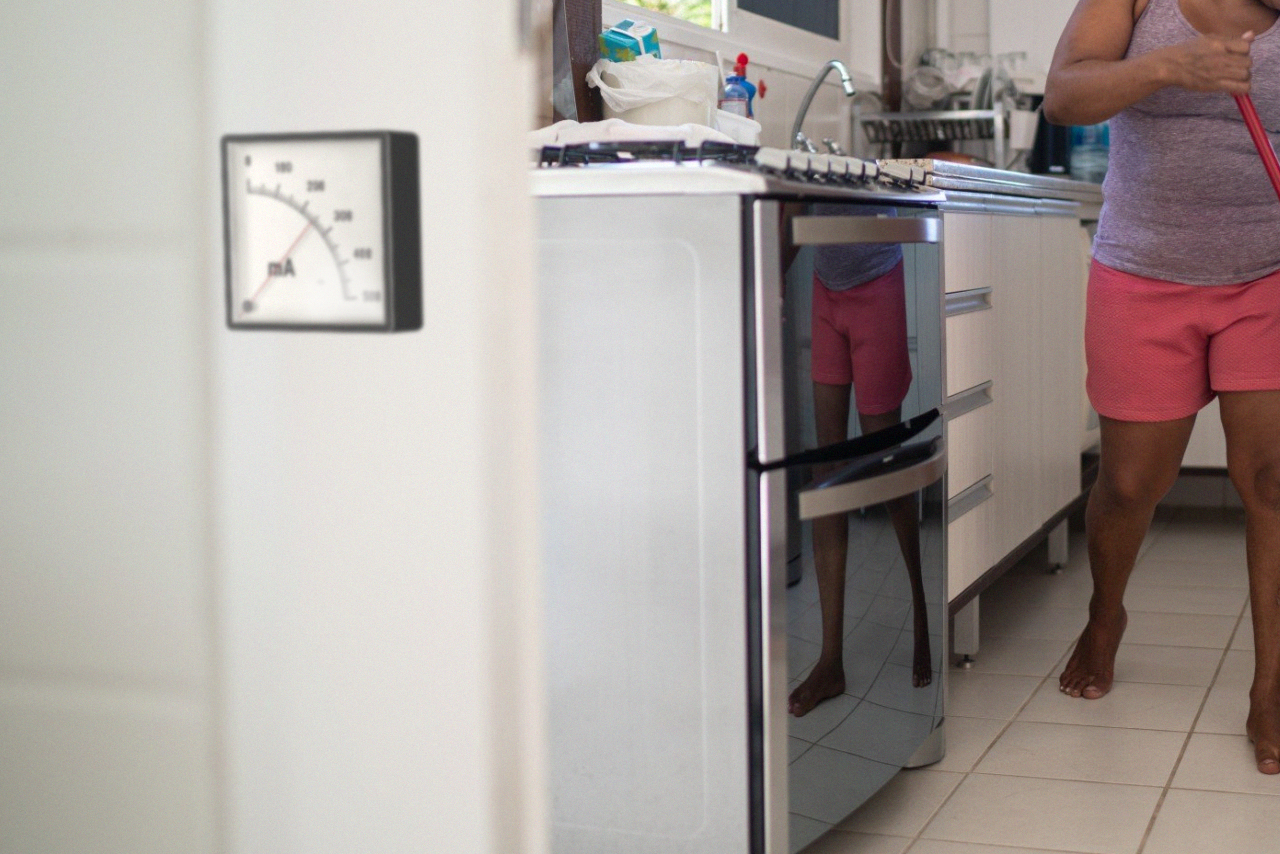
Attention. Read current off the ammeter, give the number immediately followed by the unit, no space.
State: 250mA
